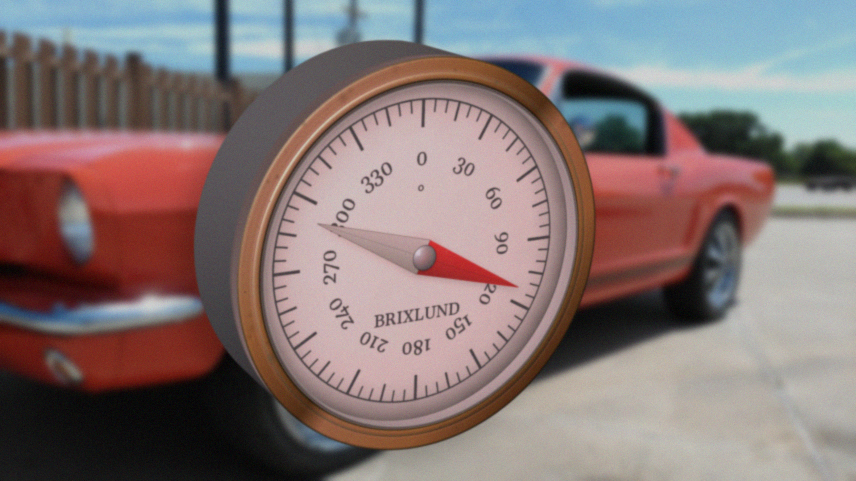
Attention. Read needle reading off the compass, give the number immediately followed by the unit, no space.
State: 112.5°
